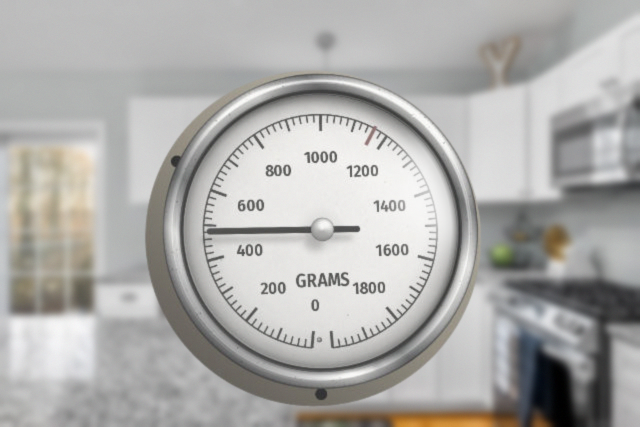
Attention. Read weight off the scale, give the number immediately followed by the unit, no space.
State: 480g
